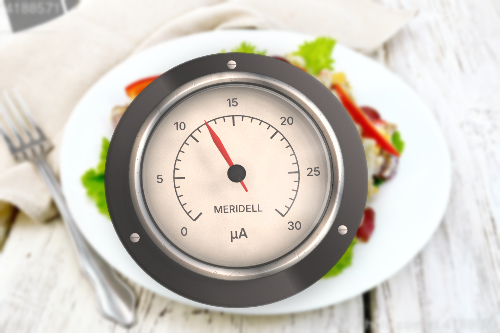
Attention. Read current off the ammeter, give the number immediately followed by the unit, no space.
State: 12µA
